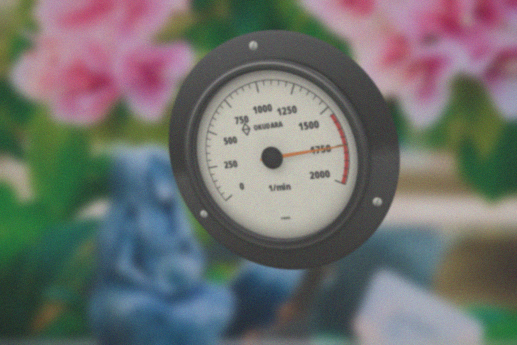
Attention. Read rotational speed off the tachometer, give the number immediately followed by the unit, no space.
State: 1750rpm
